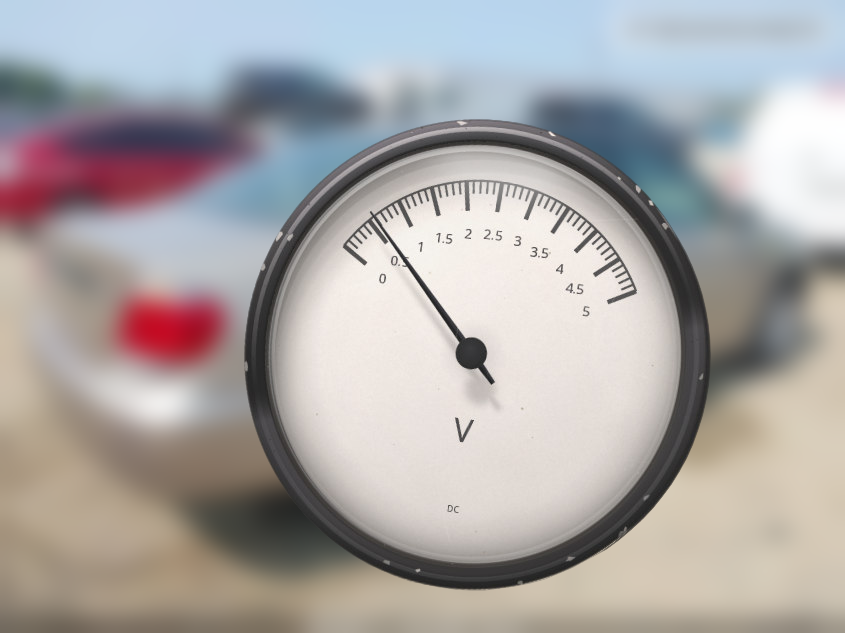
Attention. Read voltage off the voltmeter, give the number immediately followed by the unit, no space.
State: 0.6V
